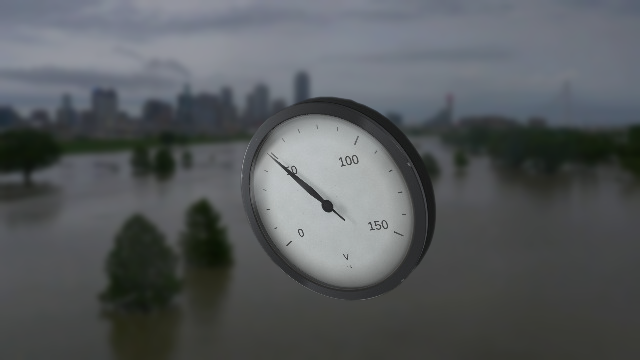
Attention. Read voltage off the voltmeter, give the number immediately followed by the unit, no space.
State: 50V
